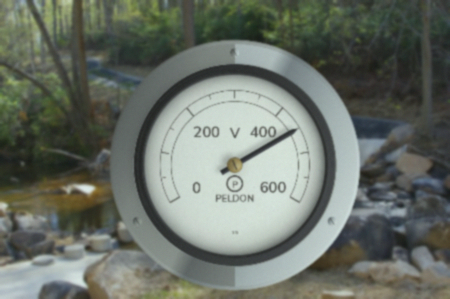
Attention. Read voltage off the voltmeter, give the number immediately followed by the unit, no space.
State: 450V
